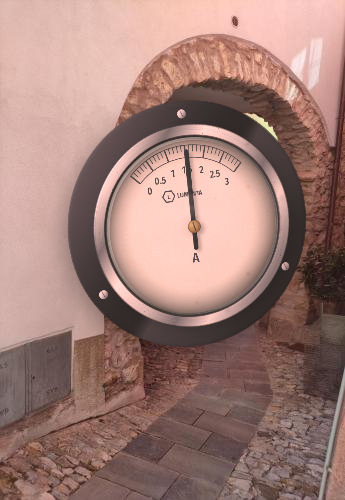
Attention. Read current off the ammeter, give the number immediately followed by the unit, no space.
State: 1.5A
